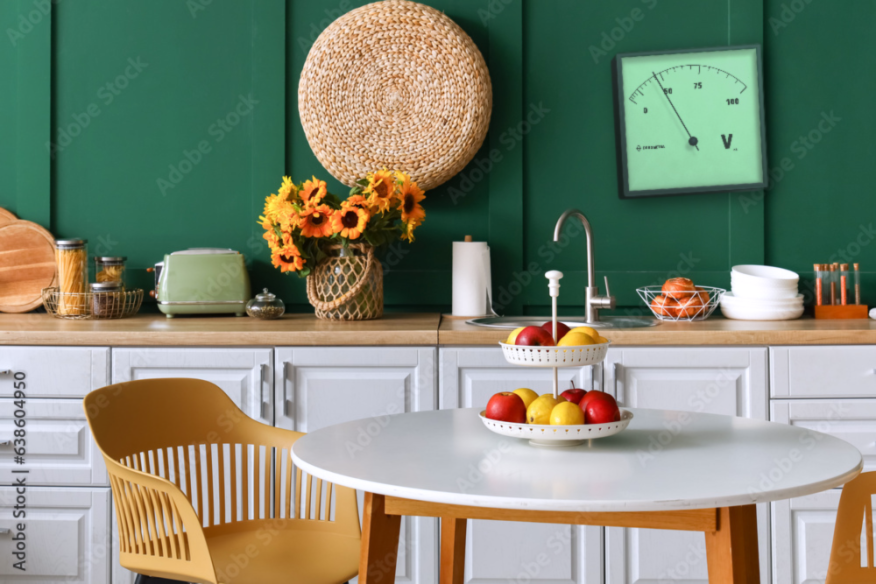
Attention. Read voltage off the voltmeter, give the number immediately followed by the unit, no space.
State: 45V
